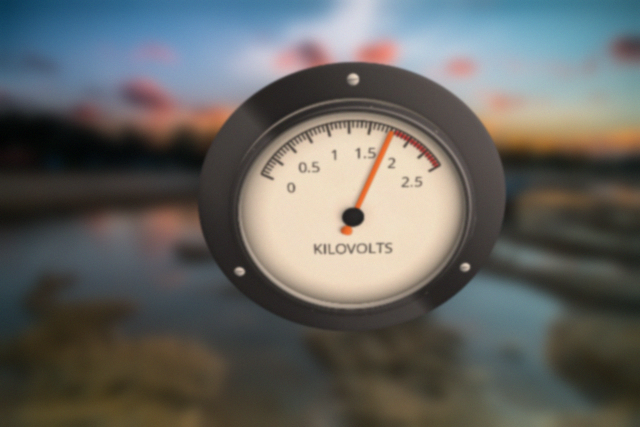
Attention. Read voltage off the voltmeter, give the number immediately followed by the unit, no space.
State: 1.75kV
